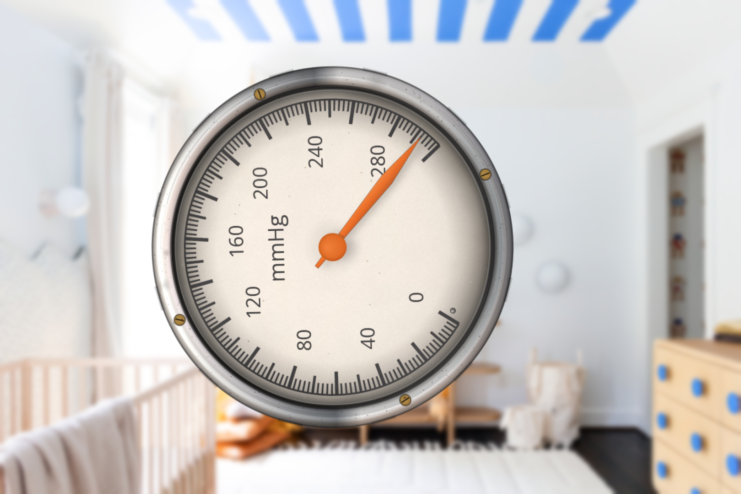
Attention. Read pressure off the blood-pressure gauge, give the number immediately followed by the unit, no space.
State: 292mmHg
